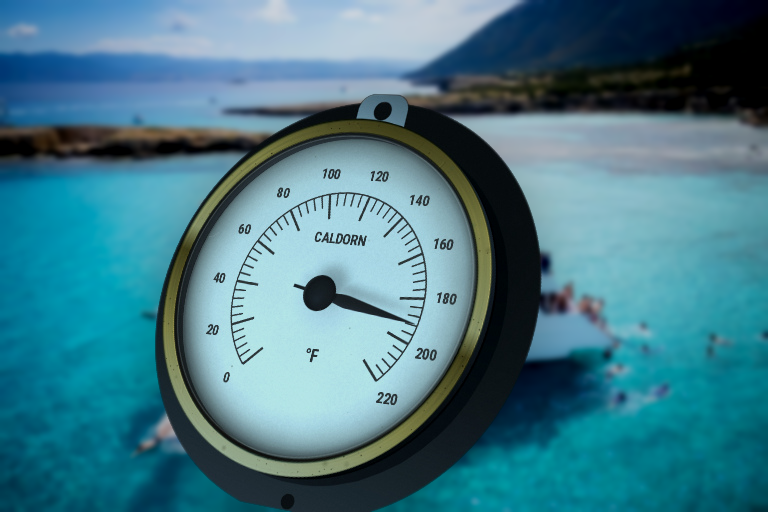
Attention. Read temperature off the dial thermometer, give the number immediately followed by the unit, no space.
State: 192°F
